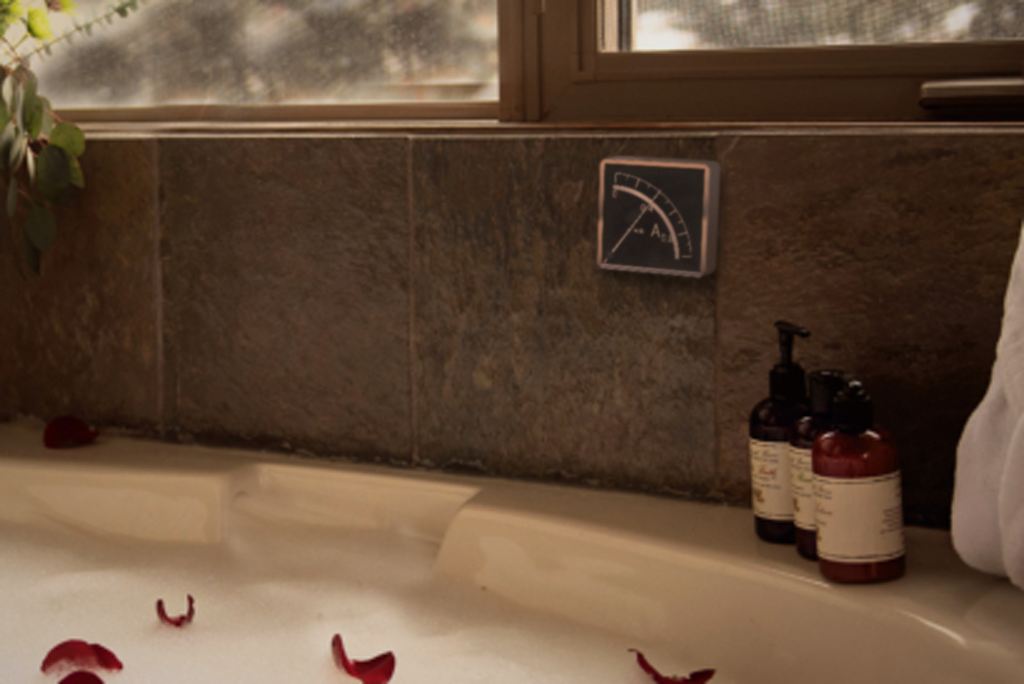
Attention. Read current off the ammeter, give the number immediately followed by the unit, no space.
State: 0.4A
